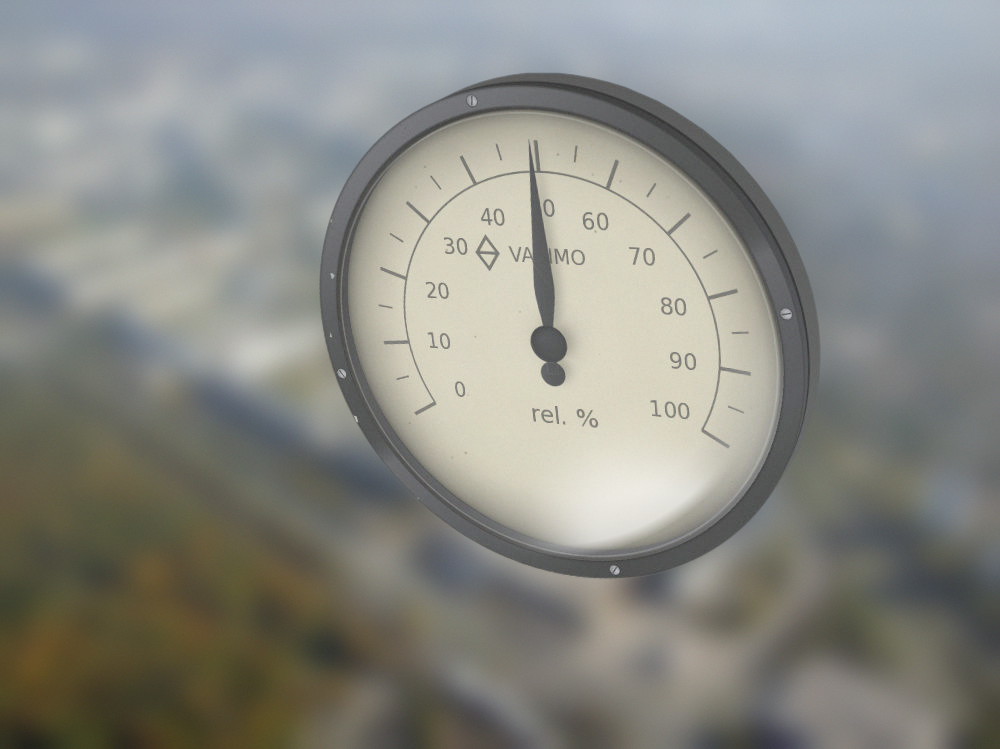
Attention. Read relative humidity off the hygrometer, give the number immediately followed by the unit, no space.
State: 50%
